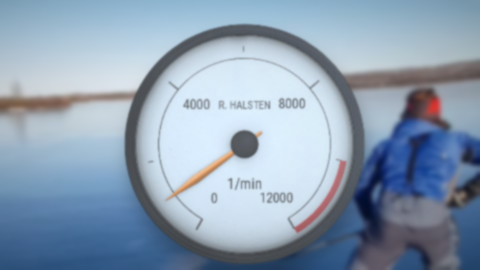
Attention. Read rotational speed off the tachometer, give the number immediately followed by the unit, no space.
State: 1000rpm
